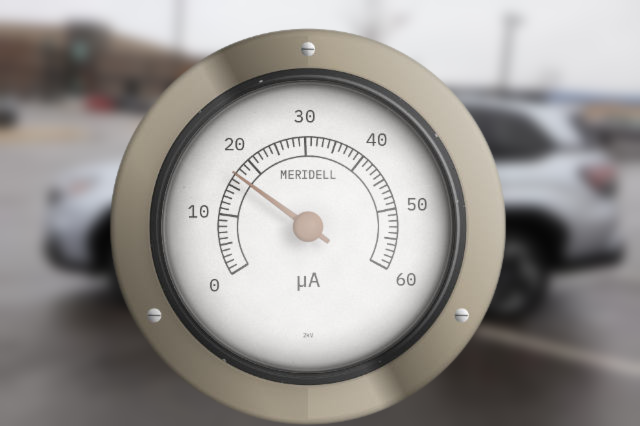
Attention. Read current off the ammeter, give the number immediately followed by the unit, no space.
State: 17µA
